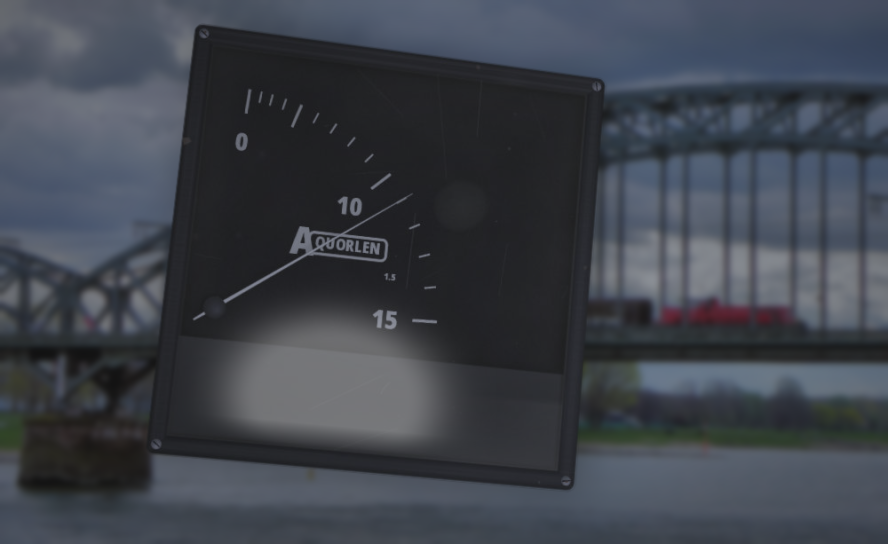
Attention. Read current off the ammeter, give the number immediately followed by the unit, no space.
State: 11A
